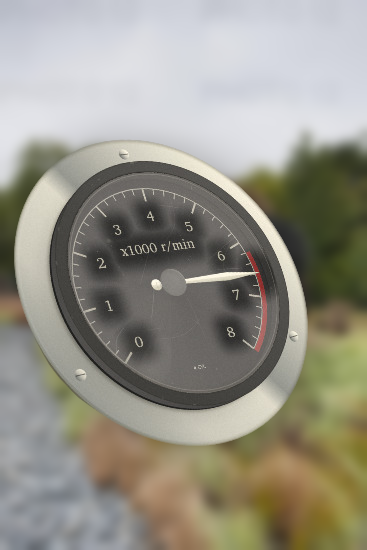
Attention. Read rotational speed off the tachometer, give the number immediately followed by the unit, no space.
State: 6600rpm
